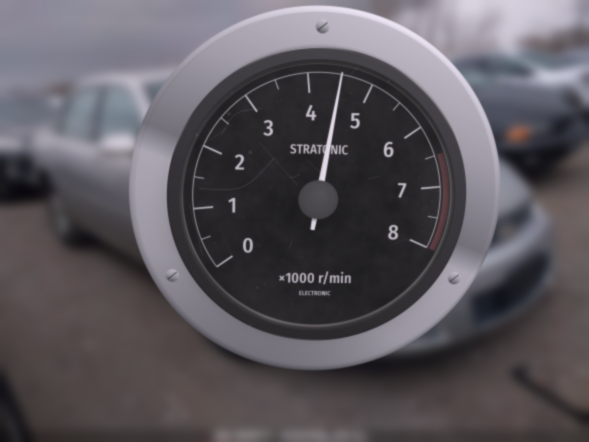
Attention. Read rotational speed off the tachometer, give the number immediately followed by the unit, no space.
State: 4500rpm
